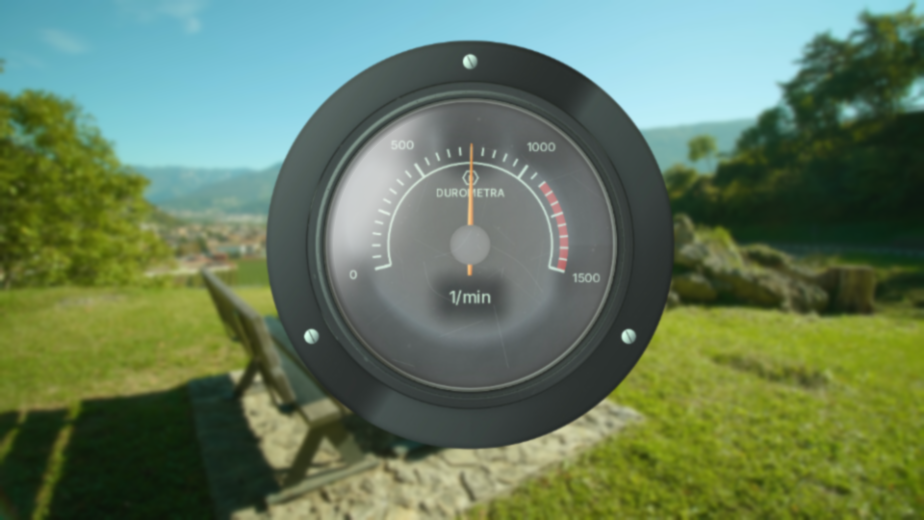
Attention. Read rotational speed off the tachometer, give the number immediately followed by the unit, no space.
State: 750rpm
